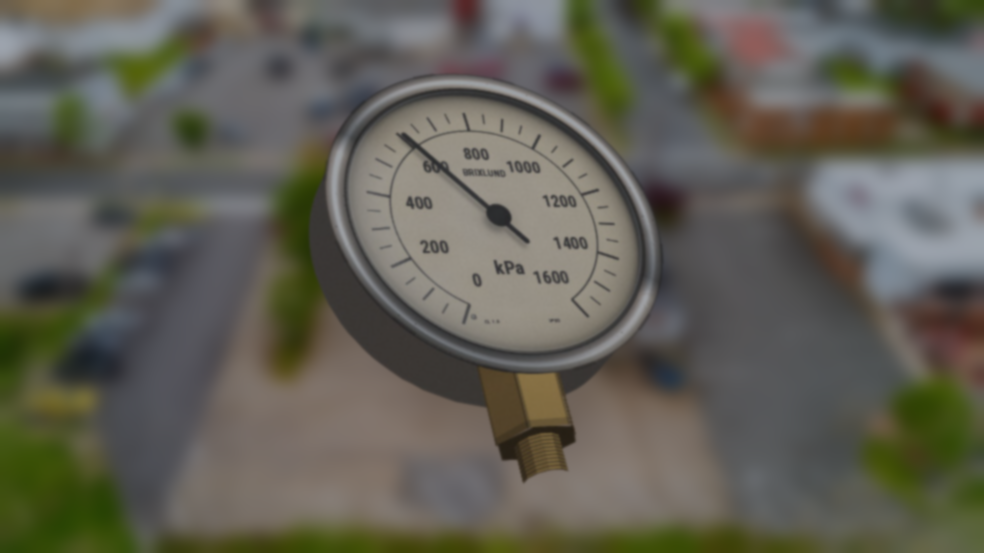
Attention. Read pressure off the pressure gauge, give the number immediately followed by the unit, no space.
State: 600kPa
